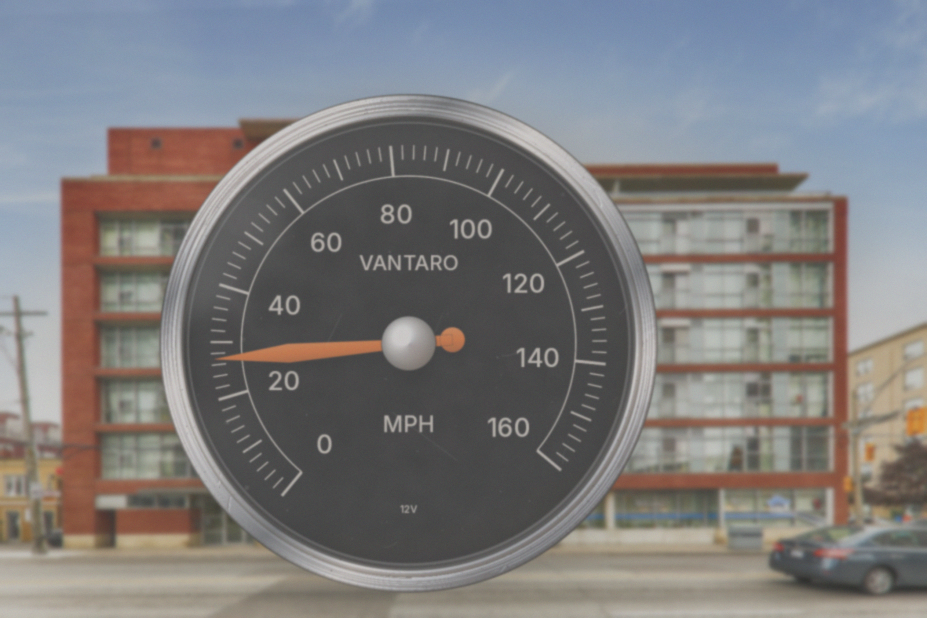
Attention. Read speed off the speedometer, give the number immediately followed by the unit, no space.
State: 27mph
